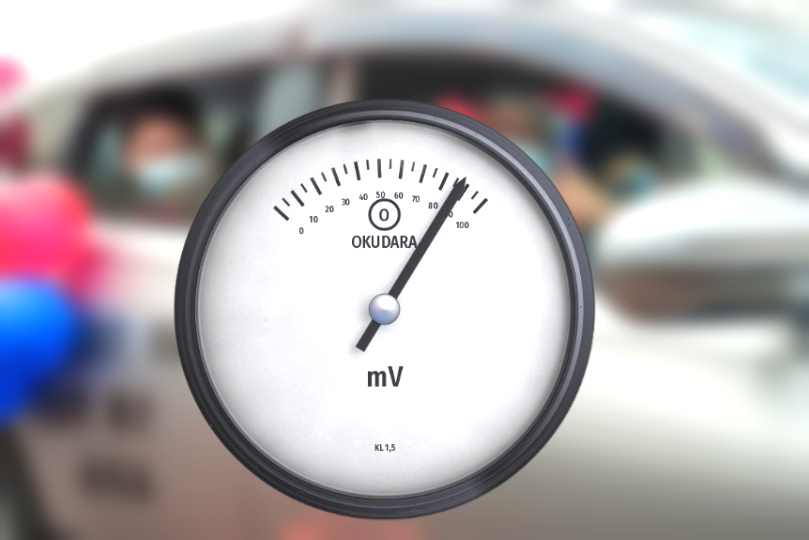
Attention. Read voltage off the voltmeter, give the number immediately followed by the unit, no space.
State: 87.5mV
